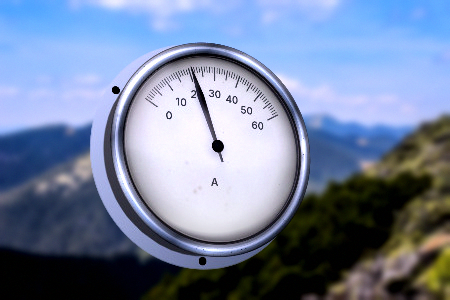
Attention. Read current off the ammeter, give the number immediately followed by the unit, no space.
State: 20A
